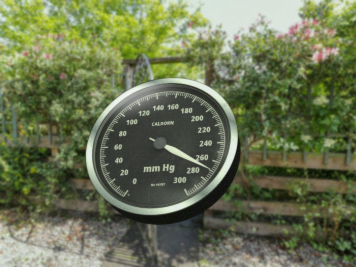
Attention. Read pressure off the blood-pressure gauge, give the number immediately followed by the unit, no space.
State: 270mmHg
